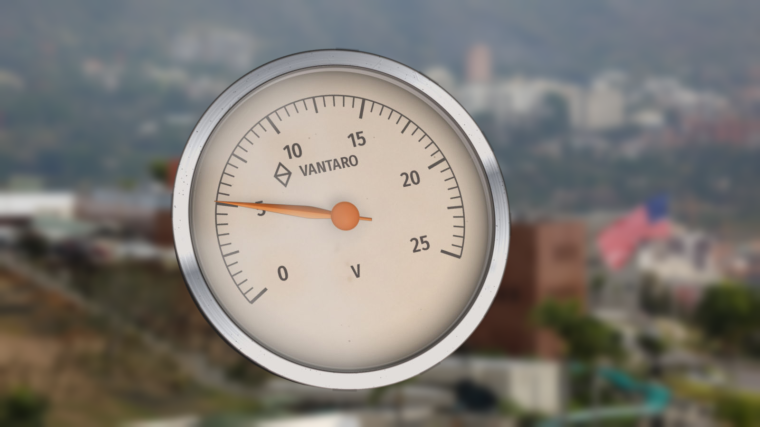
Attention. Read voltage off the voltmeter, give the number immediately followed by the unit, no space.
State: 5V
